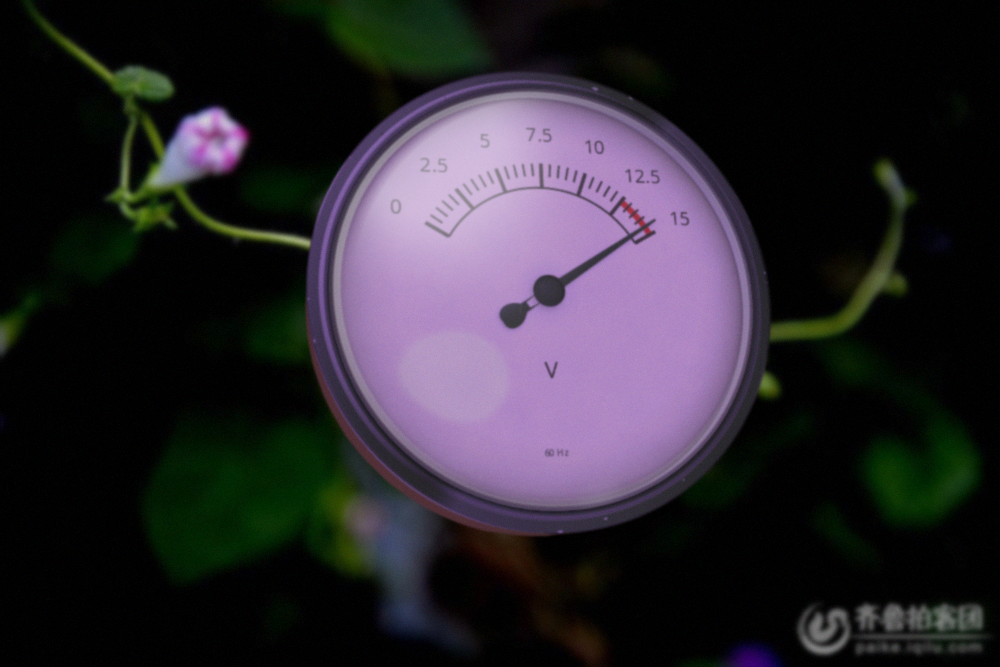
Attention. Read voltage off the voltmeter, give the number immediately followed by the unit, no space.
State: 14.5V
